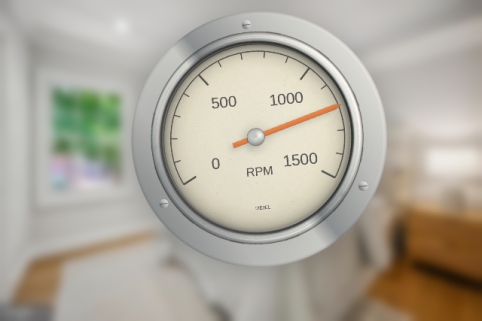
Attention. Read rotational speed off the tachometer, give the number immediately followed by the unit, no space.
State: 1200rpm
